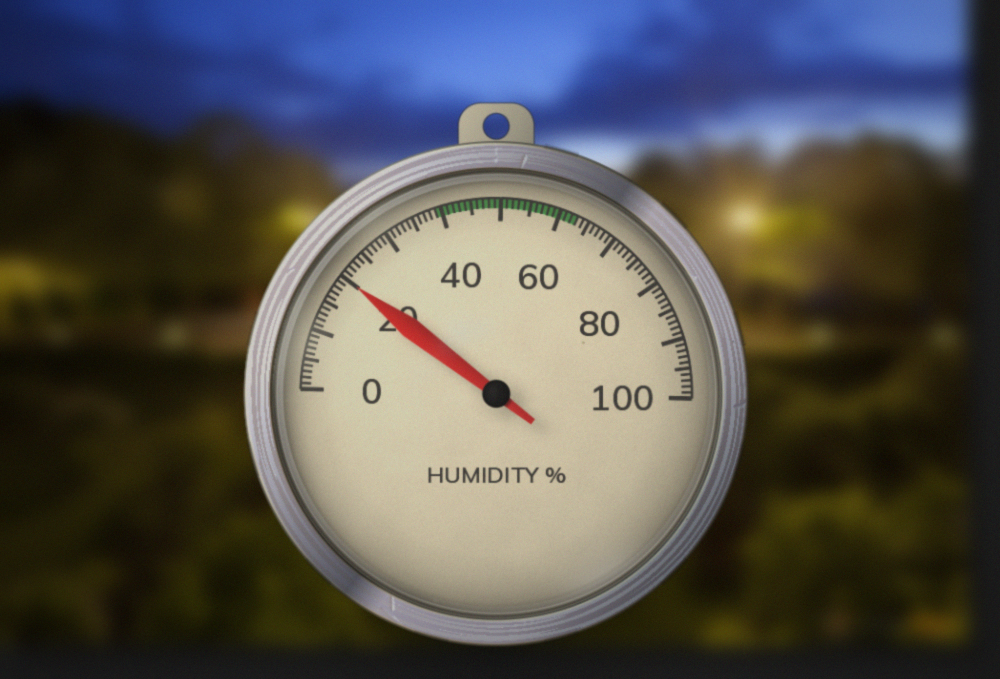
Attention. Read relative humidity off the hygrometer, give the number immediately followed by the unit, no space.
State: 20%
